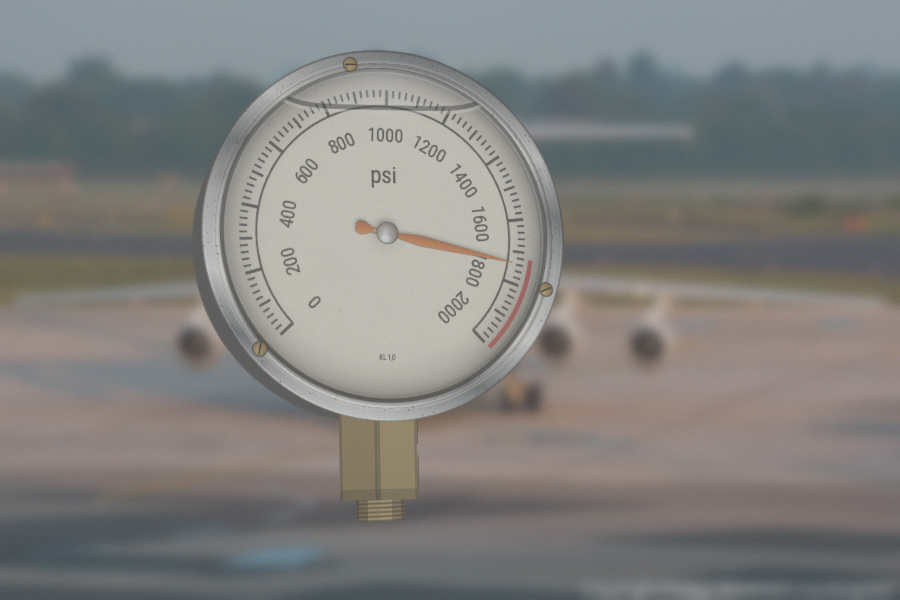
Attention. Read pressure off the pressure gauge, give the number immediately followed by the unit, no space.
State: 1740psi
